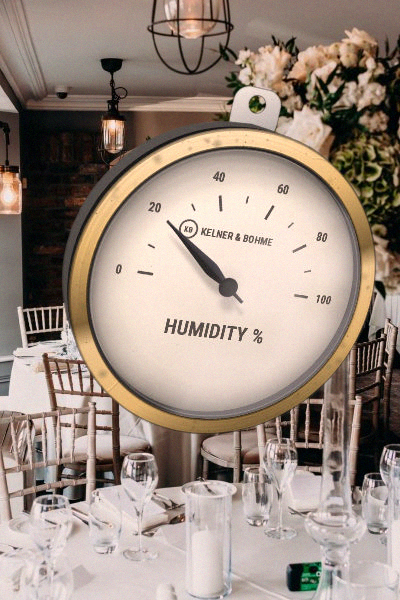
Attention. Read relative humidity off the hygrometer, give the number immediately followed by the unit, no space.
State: 20%
